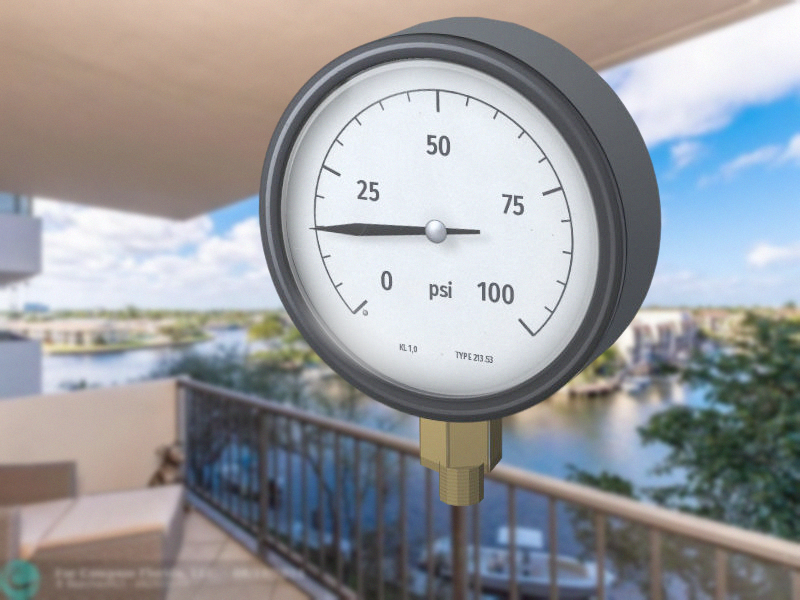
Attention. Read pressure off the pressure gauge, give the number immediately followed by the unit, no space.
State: 15psi
